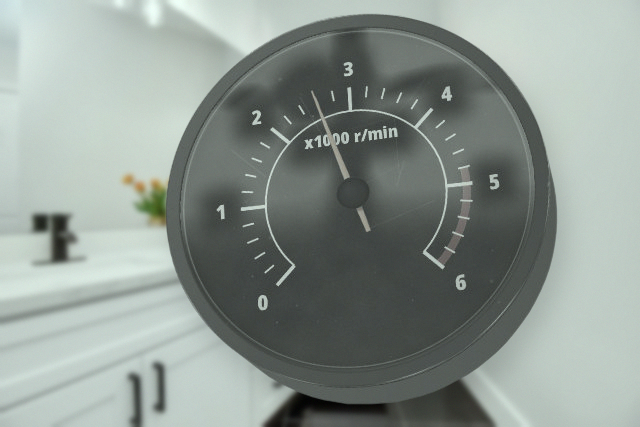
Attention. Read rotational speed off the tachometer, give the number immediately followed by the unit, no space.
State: 2600rpm
